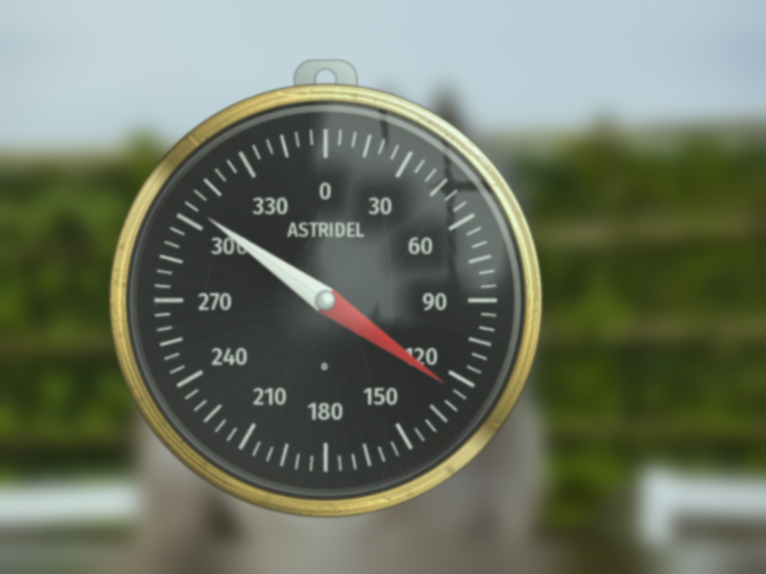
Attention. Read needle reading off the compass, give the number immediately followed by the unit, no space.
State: 125°
